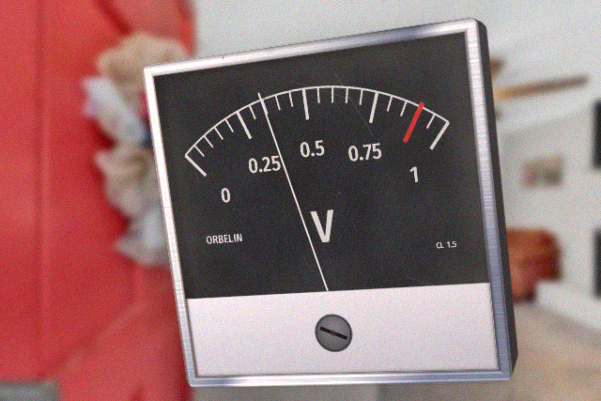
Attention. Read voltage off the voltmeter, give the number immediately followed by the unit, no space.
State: 0.35V
